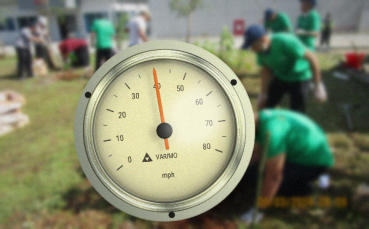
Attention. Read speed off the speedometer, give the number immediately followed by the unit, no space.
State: 40mph
